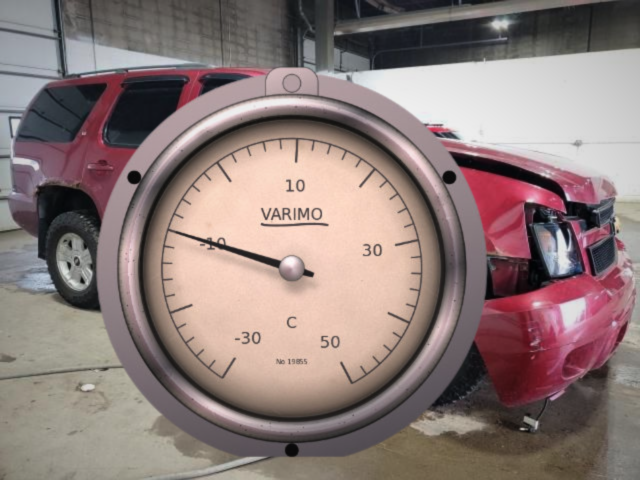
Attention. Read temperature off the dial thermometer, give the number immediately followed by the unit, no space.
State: -10°C
